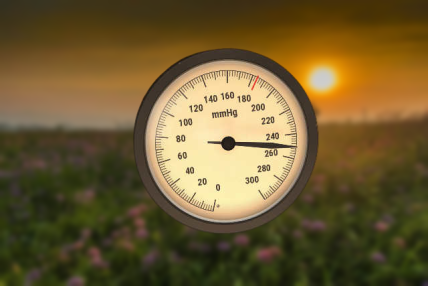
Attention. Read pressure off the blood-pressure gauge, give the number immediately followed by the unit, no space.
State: 250mmHg
